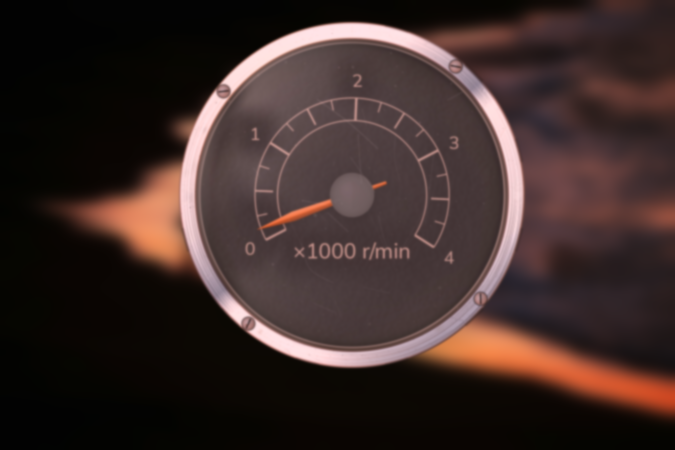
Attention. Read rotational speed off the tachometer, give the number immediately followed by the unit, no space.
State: 125rpm
